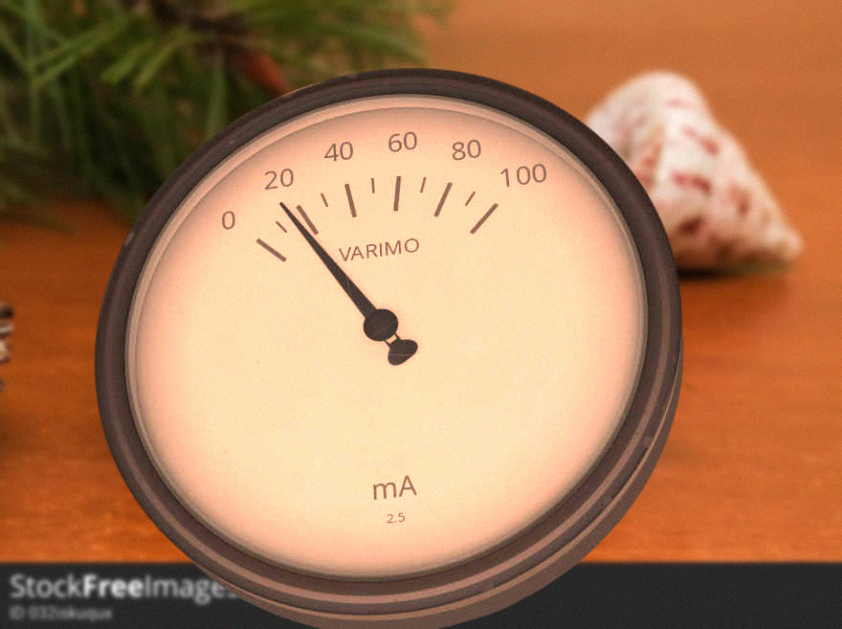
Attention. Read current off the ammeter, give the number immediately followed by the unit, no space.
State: 15mA
